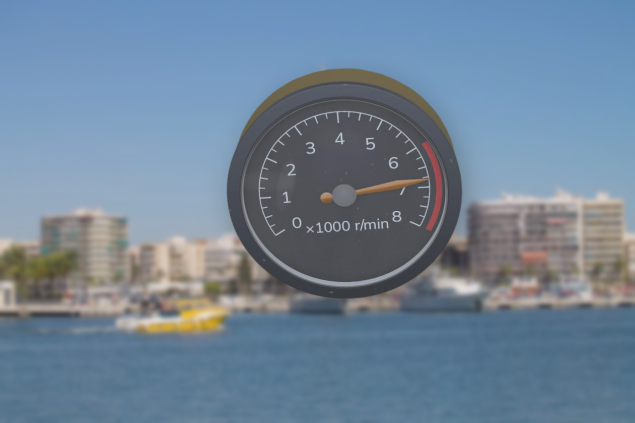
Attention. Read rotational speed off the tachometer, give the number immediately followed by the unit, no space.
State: 6750rpm
